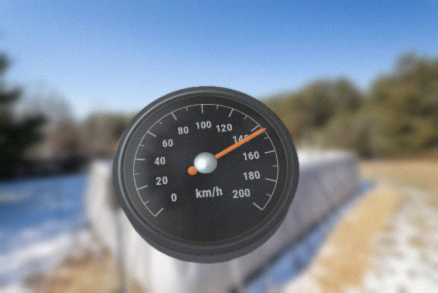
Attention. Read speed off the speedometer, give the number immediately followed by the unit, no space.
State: 145km/h
